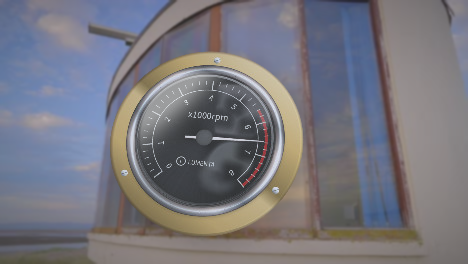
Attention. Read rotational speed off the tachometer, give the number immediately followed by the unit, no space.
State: 6600rpm
